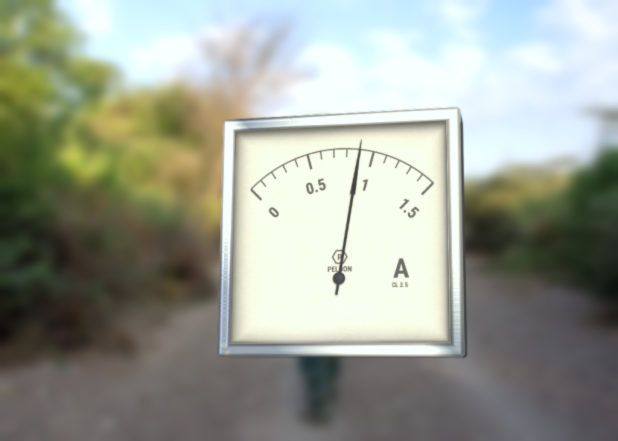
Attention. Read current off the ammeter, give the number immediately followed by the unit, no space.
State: 0.9A
